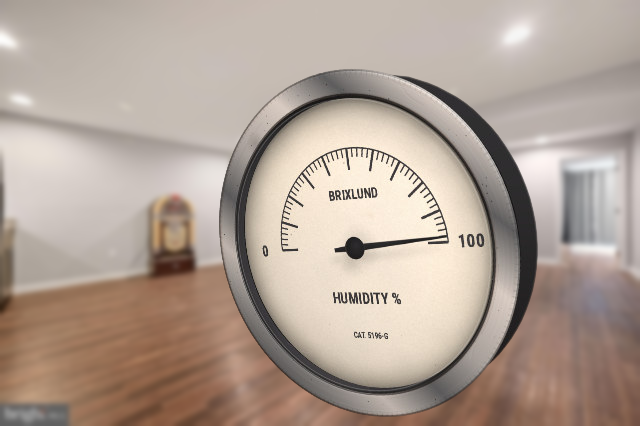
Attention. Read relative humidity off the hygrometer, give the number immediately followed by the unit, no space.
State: 98%
